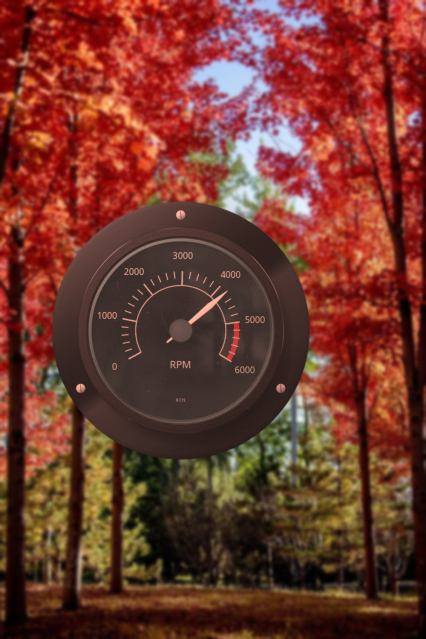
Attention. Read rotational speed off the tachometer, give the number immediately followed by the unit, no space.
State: 4200rpm
